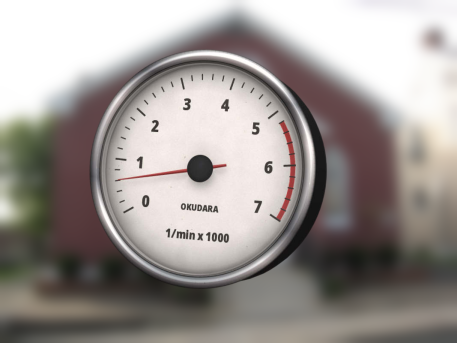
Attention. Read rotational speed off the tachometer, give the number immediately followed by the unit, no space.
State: 600rpm
